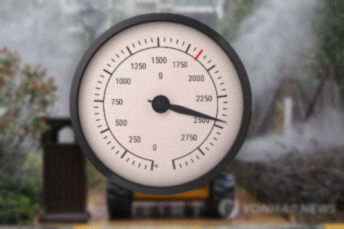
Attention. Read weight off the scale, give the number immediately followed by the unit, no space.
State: 2450g
